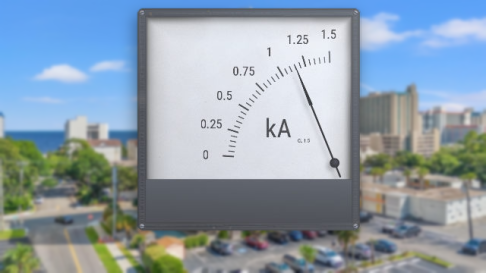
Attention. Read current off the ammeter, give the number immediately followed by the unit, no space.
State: 1.15kA
